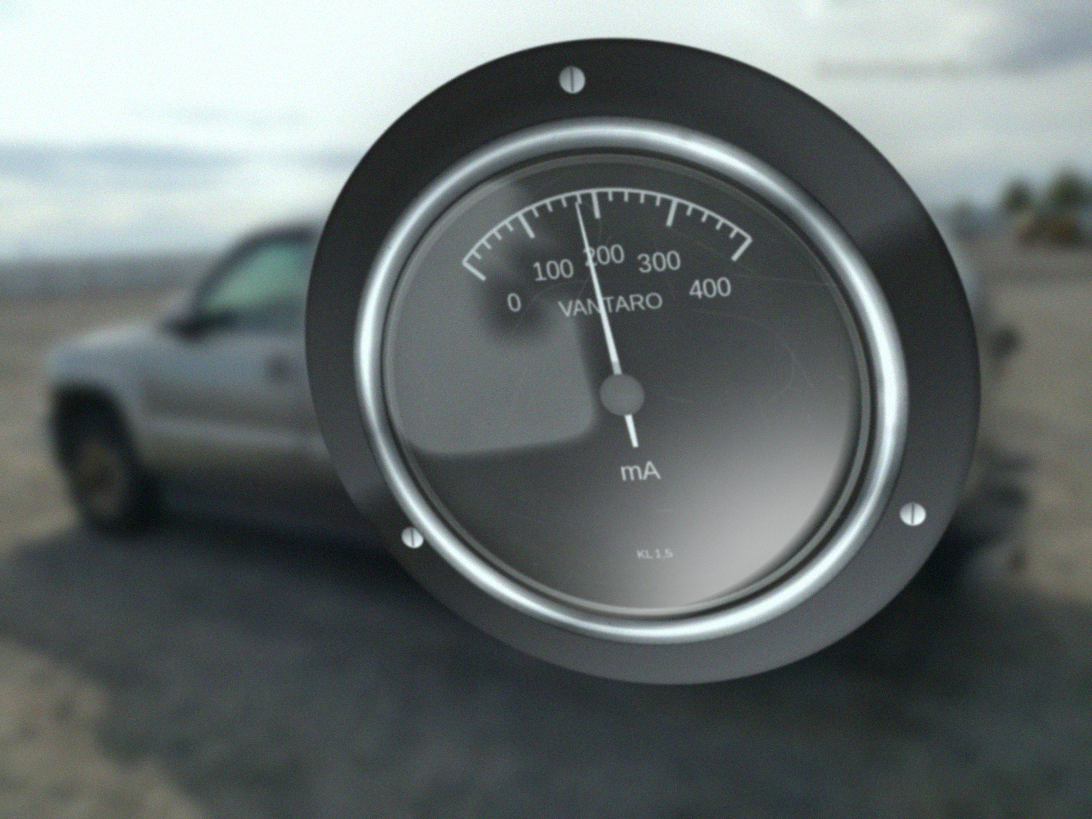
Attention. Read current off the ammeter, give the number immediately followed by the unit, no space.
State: 180mA
